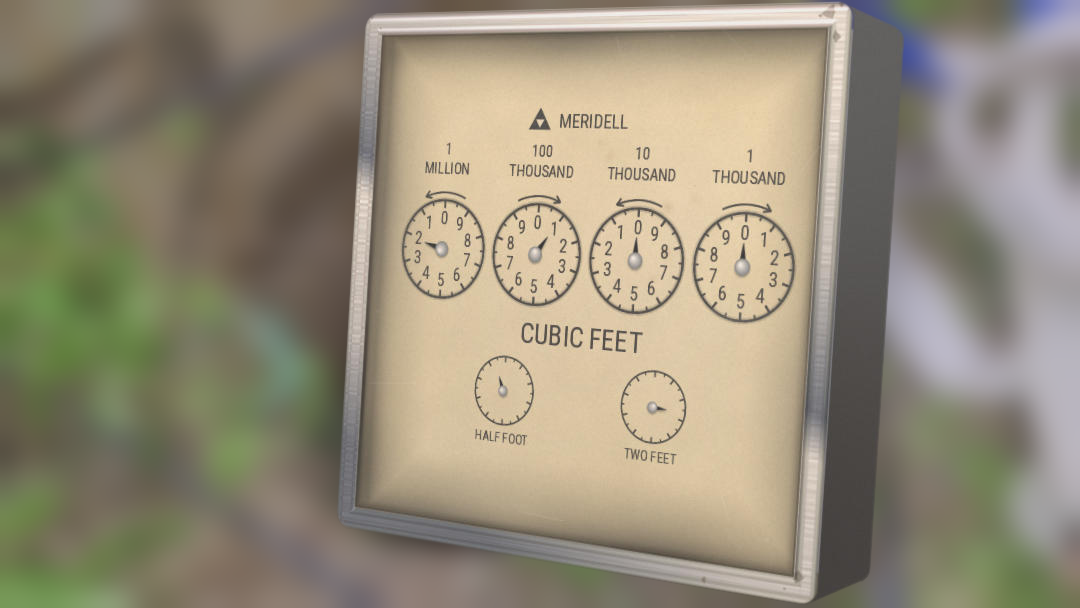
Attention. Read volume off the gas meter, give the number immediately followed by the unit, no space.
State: 210000ft³
